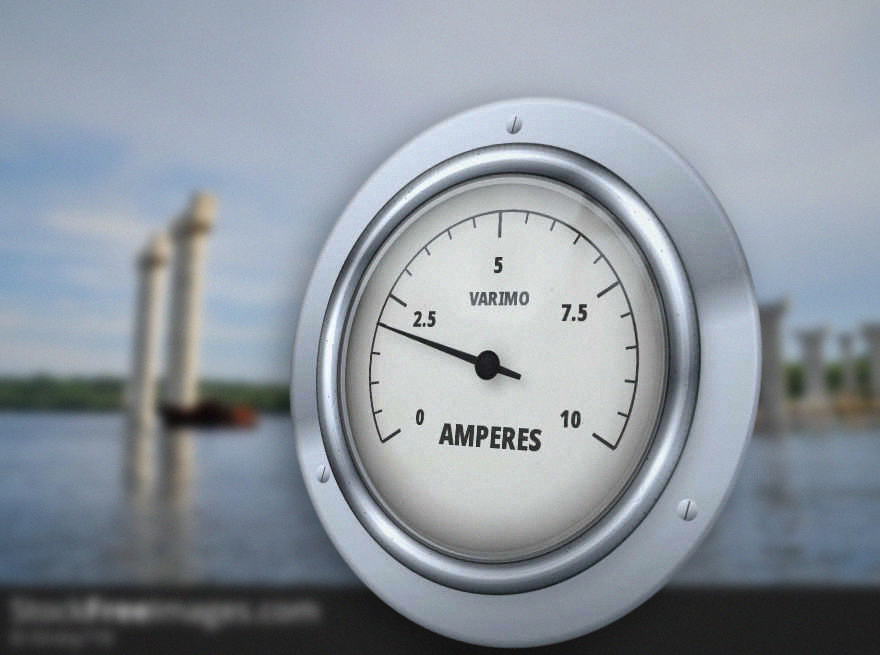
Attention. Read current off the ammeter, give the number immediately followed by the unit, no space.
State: 2A
